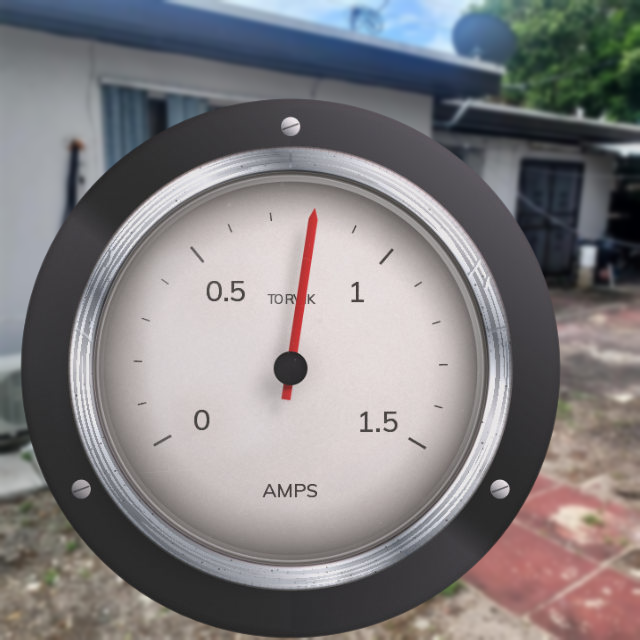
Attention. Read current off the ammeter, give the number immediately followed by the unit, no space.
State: 0.8A
